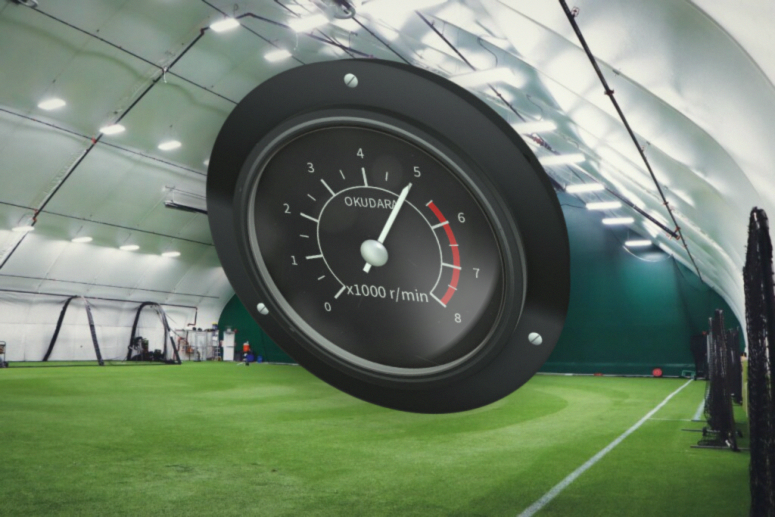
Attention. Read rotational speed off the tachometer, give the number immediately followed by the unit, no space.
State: 5000rpm
